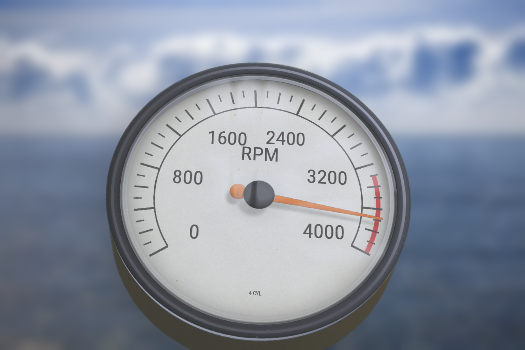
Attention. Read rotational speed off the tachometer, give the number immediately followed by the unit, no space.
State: 3700rpm
